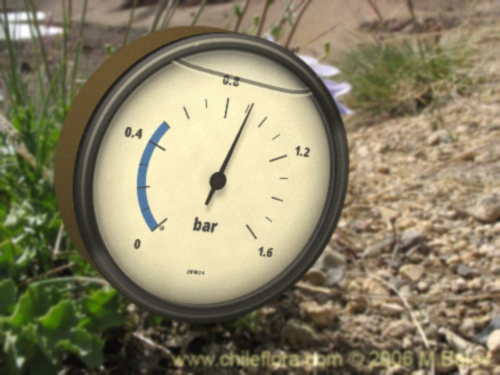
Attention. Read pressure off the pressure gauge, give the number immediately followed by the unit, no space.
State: 0.9bar
